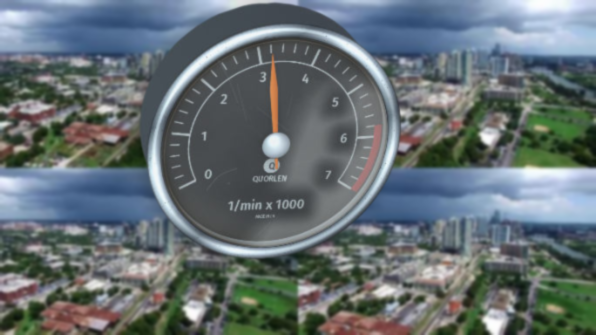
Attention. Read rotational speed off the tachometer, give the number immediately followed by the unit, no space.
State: 3200rpm
